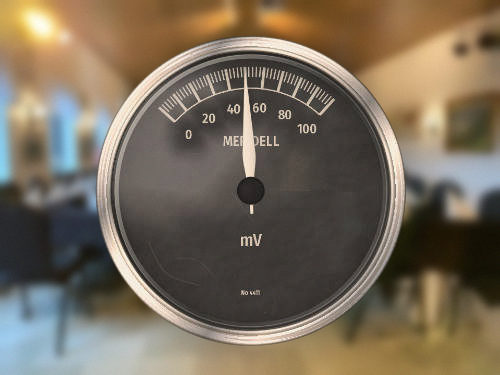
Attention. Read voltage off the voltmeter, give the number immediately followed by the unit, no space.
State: 50mV
